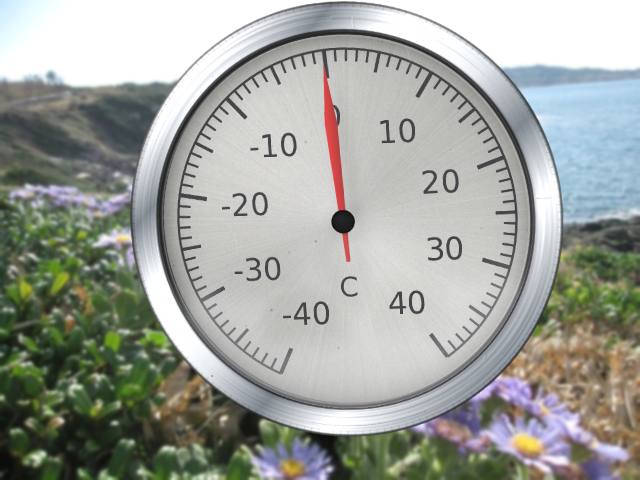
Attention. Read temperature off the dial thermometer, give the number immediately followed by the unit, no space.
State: 0°C
